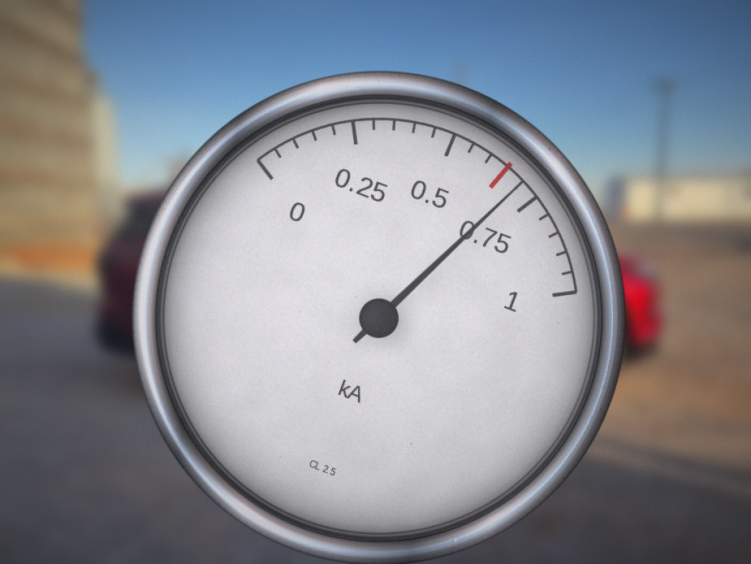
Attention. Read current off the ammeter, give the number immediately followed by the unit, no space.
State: 0.7kA
